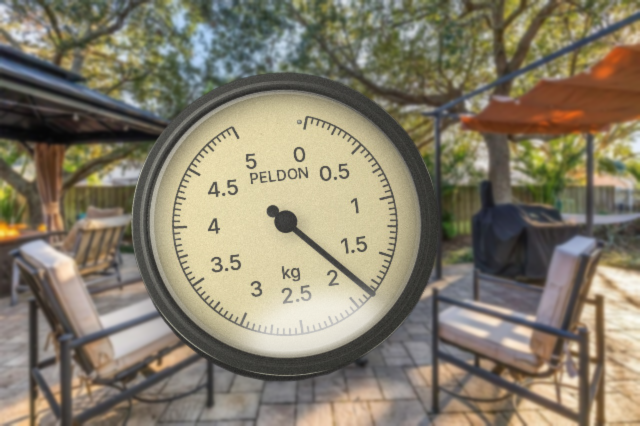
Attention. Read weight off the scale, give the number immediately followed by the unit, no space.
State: 1.85kg
